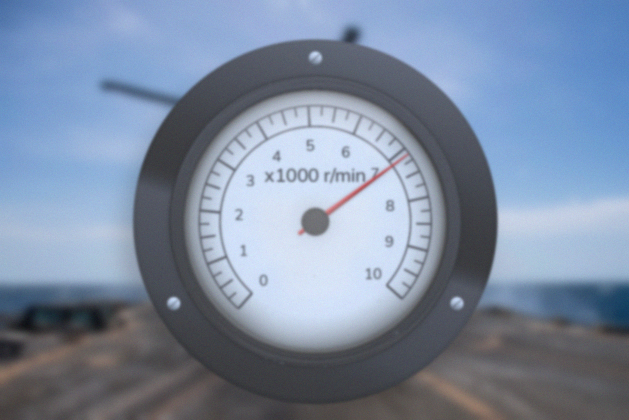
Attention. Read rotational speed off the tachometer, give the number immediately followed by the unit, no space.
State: 7125rpm
